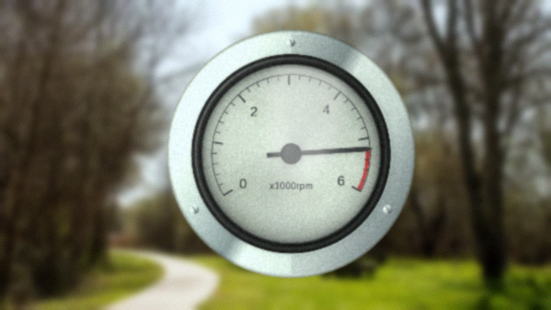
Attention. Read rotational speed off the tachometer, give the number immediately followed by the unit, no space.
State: 5200rpm
